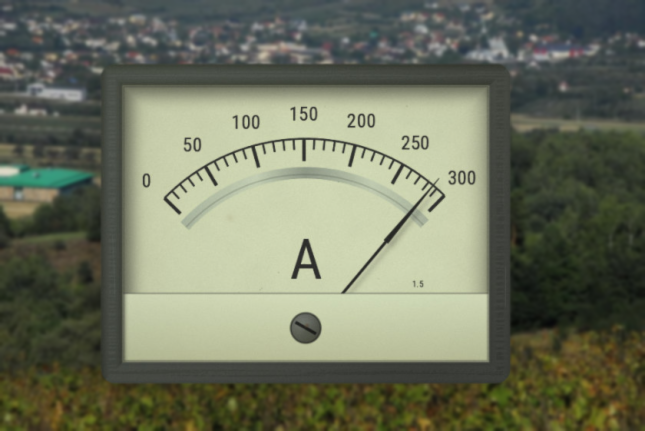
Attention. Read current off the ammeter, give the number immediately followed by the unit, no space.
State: 285A
